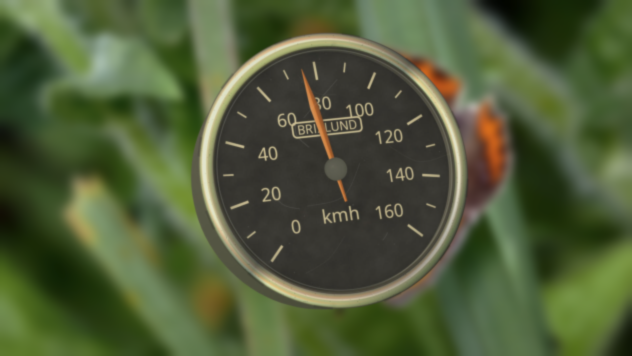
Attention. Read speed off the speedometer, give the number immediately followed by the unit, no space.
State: 75km/h
